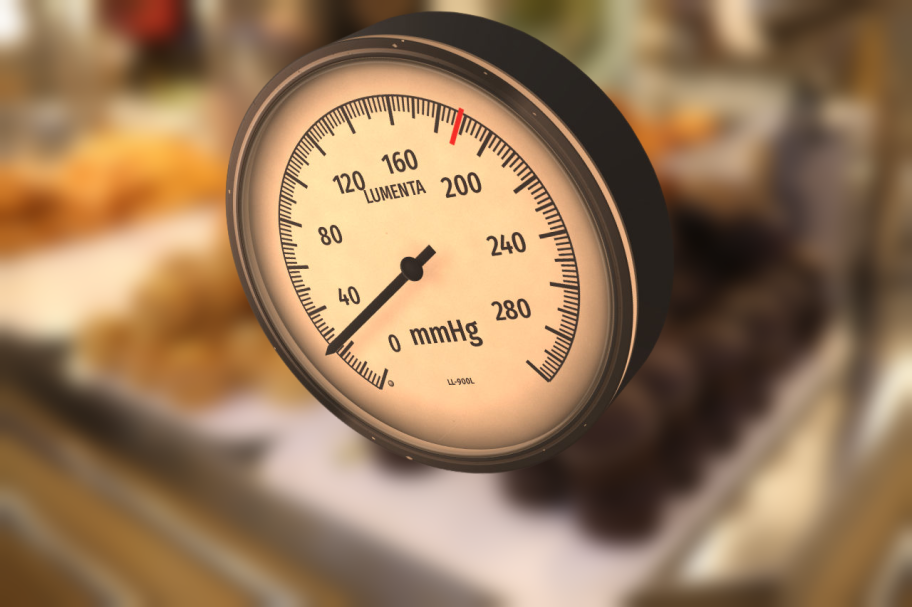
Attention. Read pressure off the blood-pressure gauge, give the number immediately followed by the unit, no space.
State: 24mmHg
